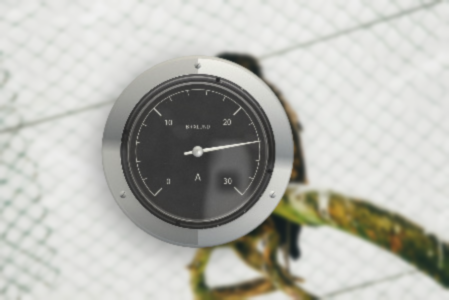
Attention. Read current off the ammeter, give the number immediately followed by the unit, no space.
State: 24A
